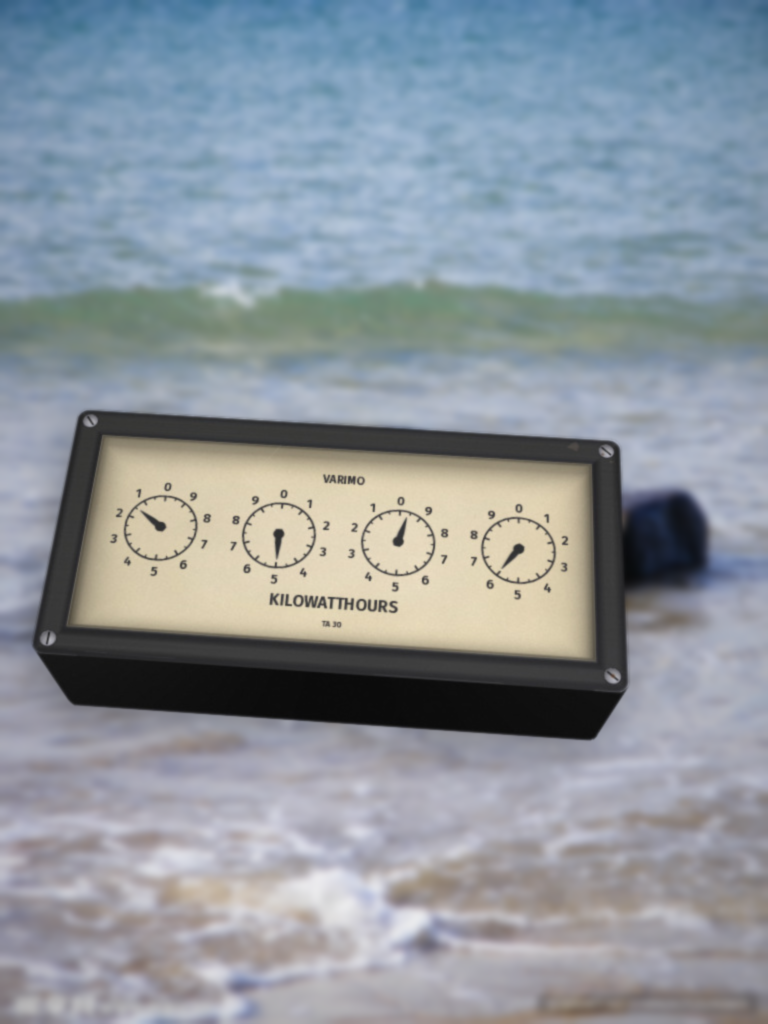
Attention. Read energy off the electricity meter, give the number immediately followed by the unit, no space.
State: 1496kWh
